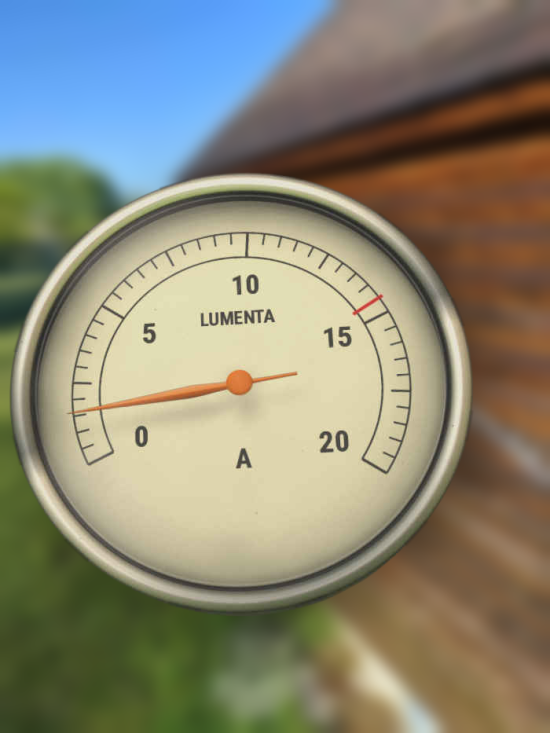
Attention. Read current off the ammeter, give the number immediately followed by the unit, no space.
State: 1.5A
